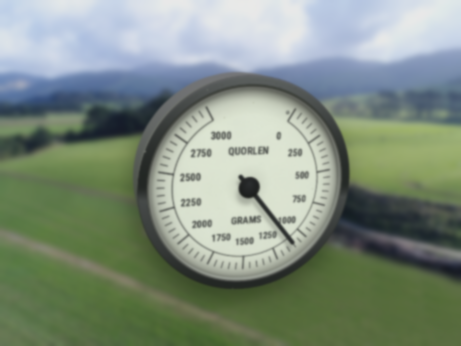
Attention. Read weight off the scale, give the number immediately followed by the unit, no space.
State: 1100g
